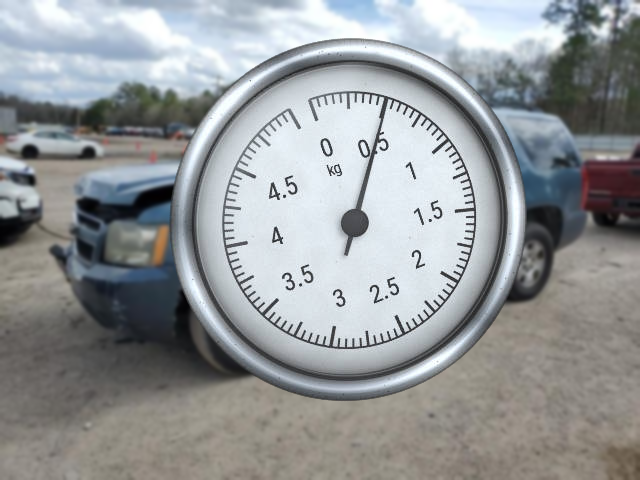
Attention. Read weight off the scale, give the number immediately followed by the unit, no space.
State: 0.5kg
